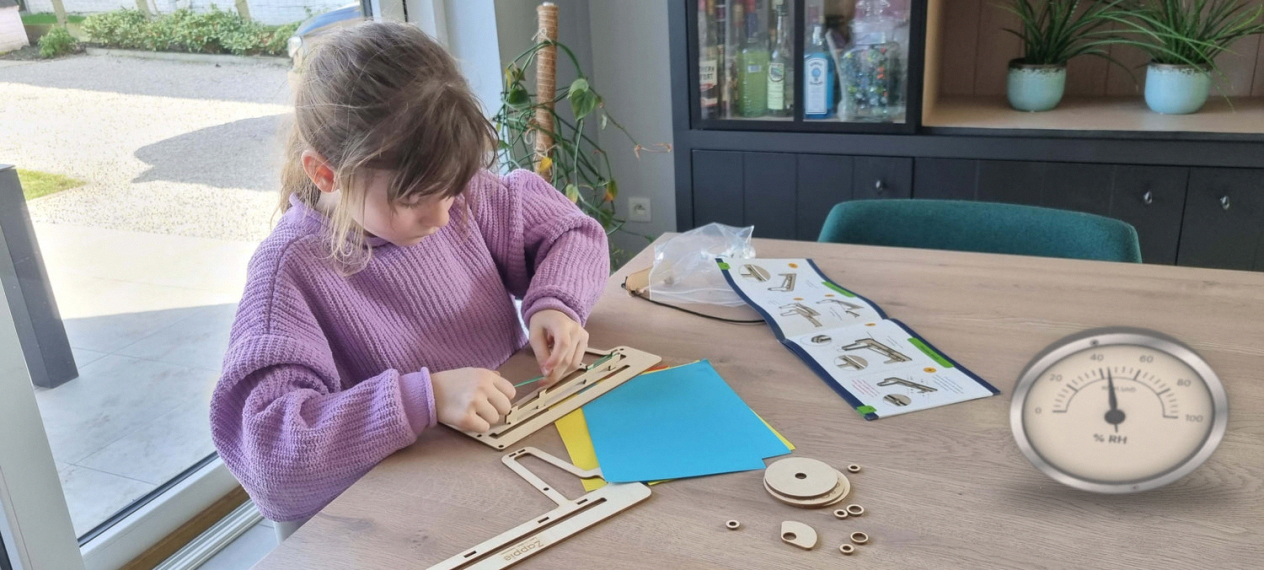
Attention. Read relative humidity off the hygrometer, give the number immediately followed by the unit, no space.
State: 44%
